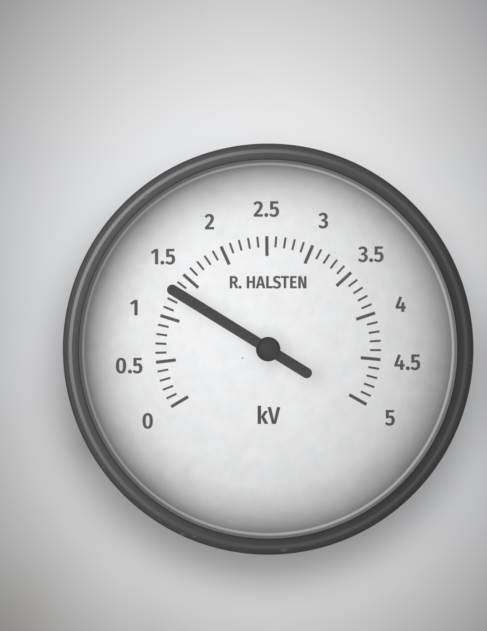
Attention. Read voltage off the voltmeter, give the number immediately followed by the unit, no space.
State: 1.3kV
